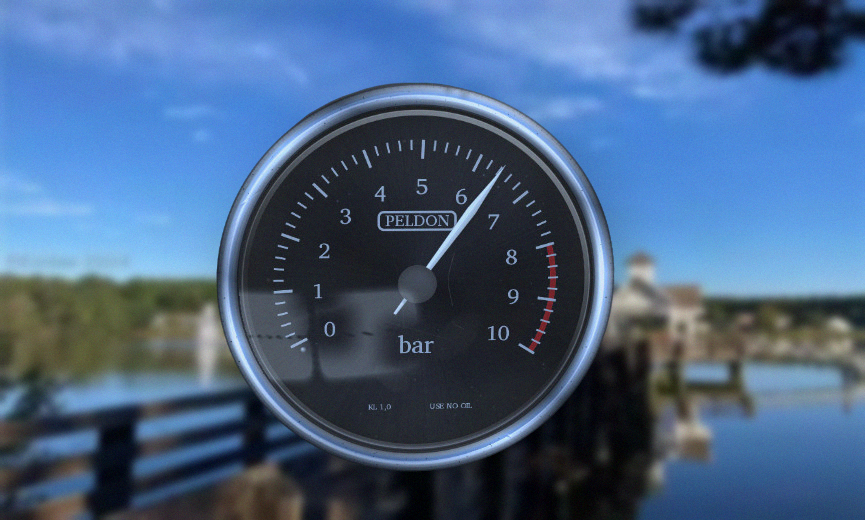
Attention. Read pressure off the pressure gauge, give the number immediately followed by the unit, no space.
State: 6.4bar
